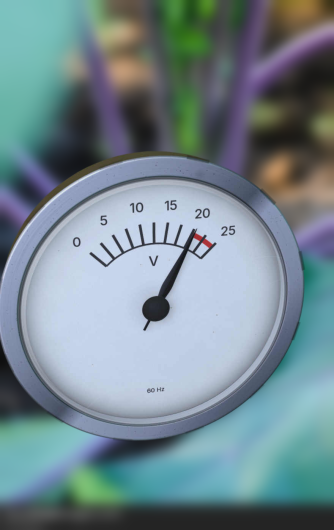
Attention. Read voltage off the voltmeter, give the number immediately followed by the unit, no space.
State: 20V
